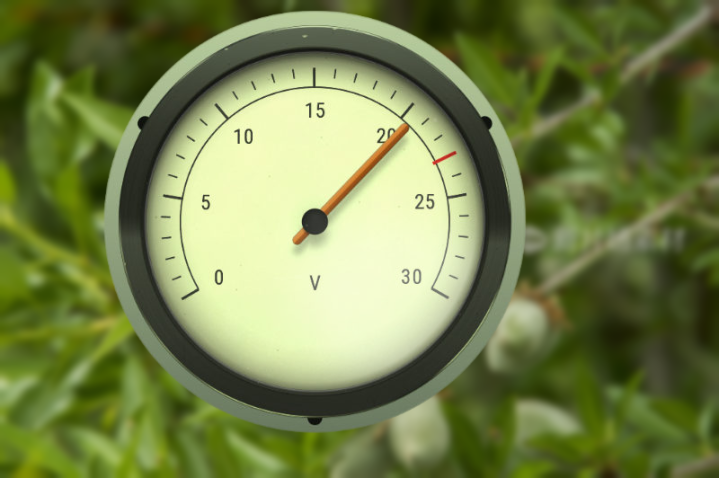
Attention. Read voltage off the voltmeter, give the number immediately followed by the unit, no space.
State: 20.5V
